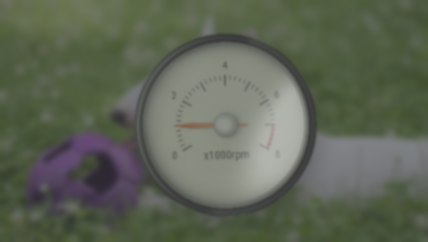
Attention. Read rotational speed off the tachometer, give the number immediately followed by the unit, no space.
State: 1000rpm
